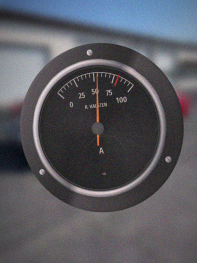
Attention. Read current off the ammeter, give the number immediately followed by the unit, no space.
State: 55A
